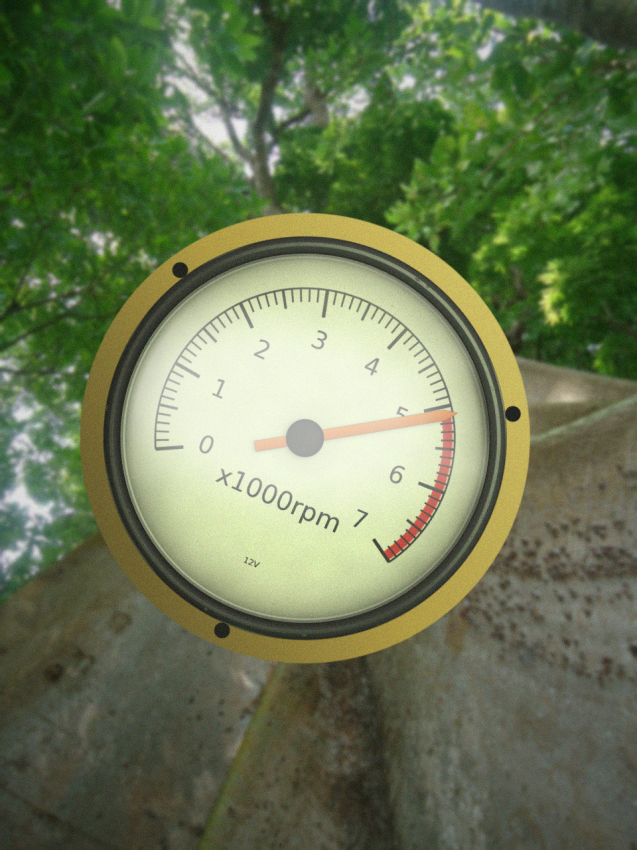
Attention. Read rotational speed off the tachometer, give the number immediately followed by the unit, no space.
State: 5100rpm
